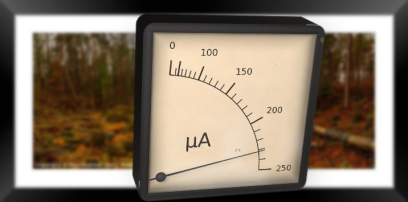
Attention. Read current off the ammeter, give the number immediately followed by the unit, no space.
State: 230µA
